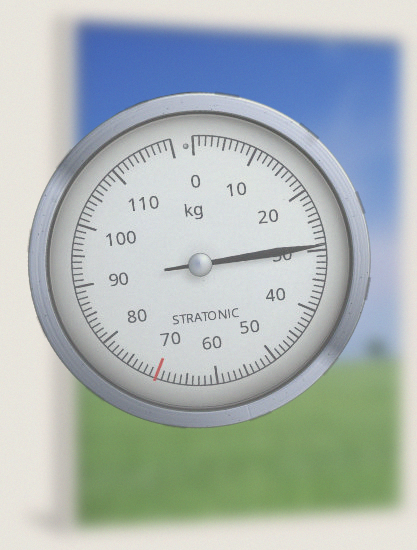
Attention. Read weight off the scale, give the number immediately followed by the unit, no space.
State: 29kg
